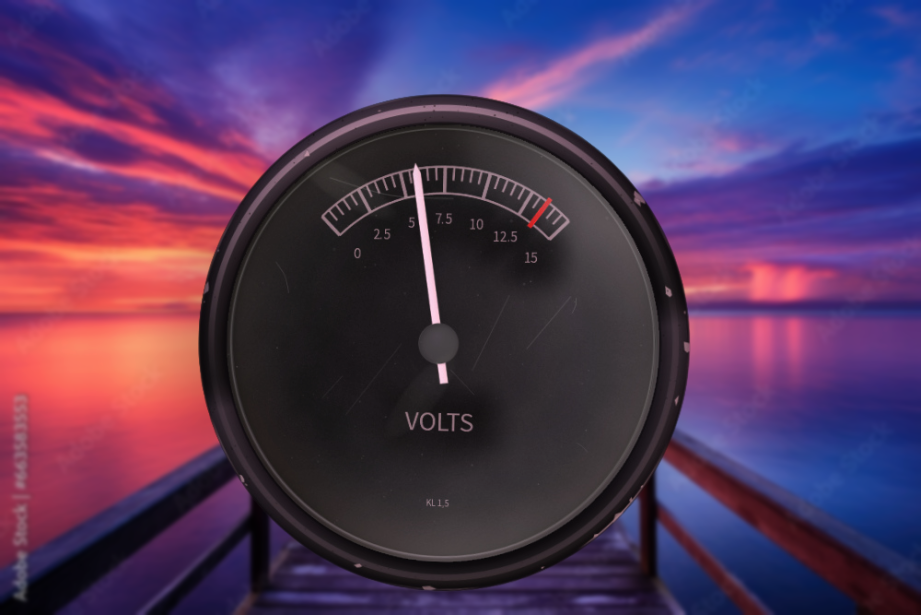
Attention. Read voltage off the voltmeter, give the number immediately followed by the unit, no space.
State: 6V
